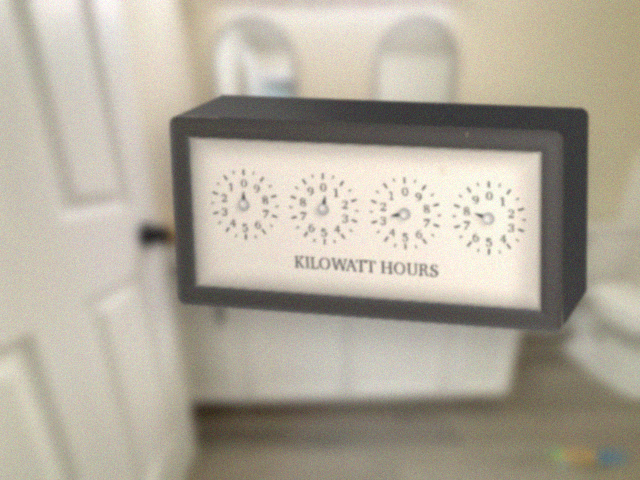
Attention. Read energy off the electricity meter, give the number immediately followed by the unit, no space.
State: 28kWh
